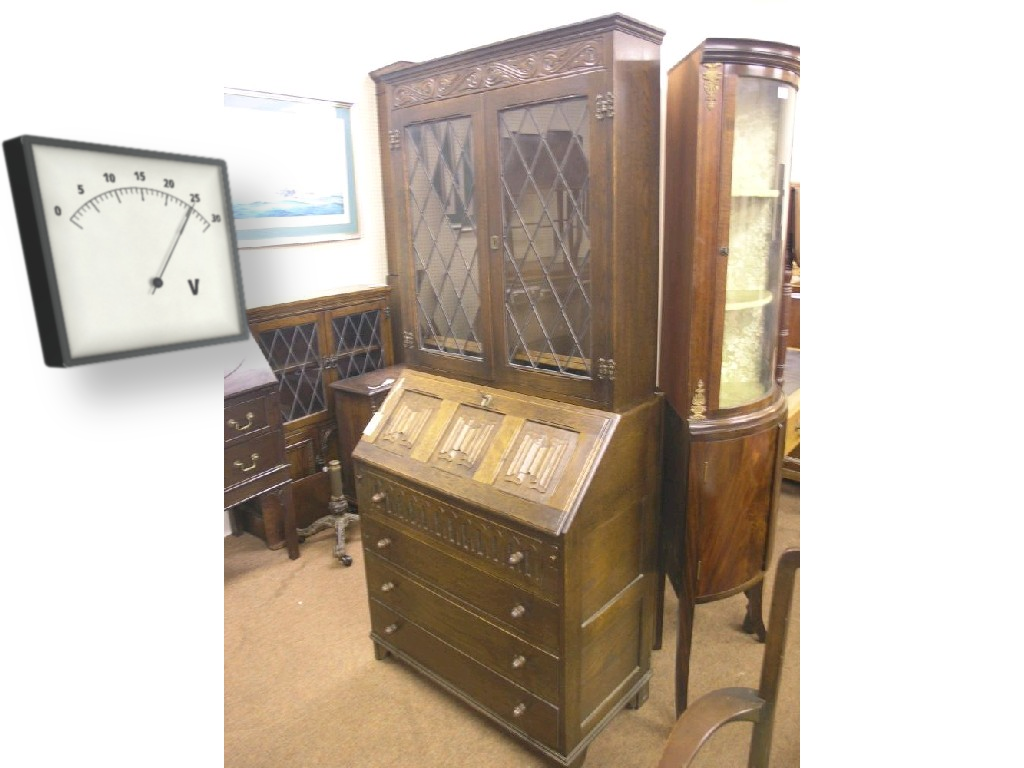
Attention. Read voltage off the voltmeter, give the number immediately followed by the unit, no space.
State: 25V
